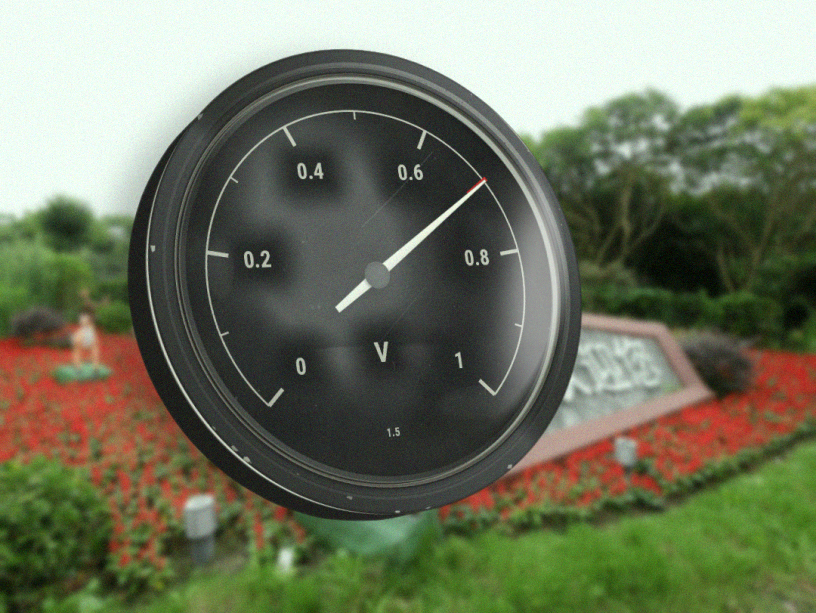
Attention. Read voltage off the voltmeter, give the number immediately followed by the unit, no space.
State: 0.7V
